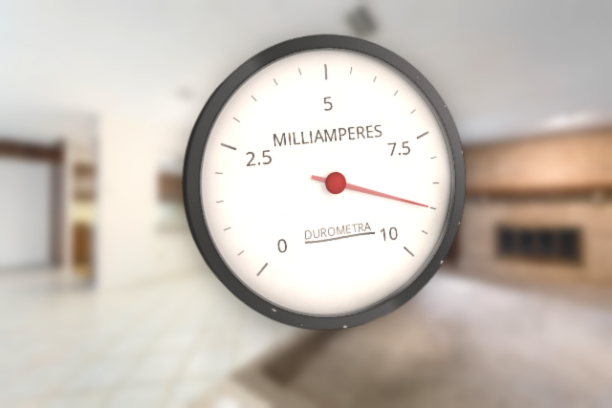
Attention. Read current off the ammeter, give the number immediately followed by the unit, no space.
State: 9mA
